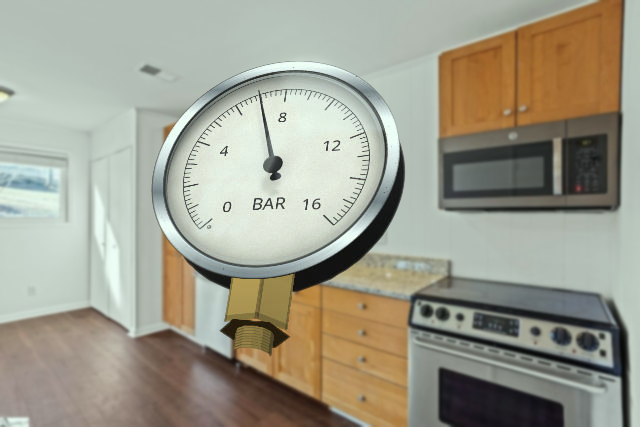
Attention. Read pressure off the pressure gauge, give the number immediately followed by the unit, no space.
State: 7bar
